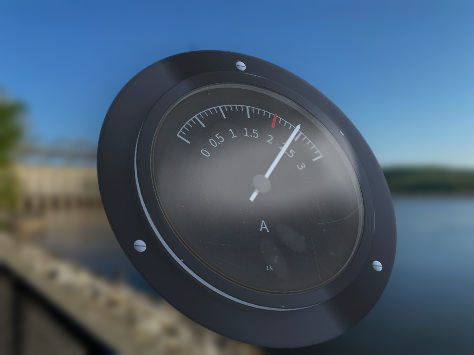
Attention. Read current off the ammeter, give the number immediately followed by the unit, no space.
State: 2.4A
